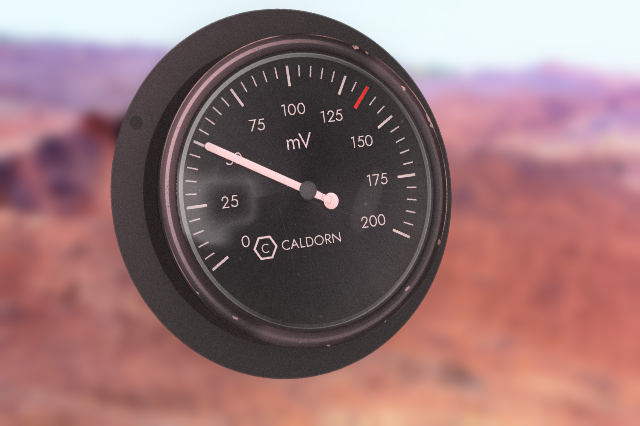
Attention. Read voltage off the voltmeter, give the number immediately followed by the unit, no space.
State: 50mV
